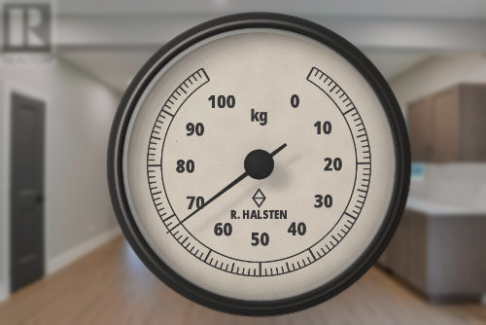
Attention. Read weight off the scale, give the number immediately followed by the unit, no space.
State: 68kg
